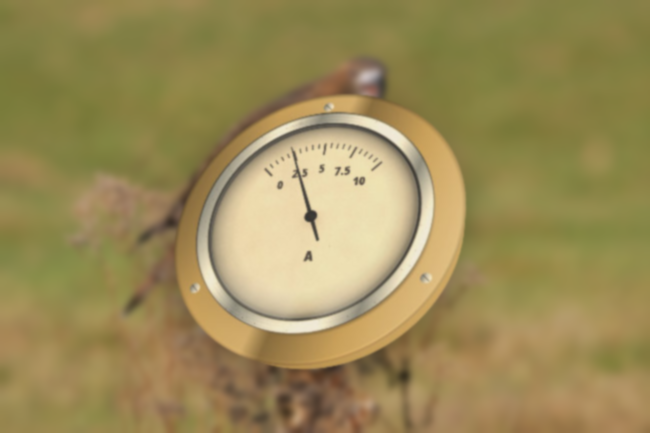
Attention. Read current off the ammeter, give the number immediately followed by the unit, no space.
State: 2.5A
